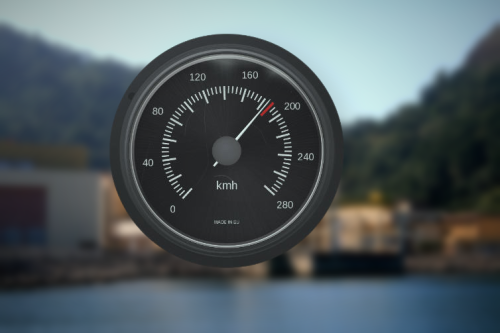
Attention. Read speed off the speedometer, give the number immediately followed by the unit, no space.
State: 184km/h
